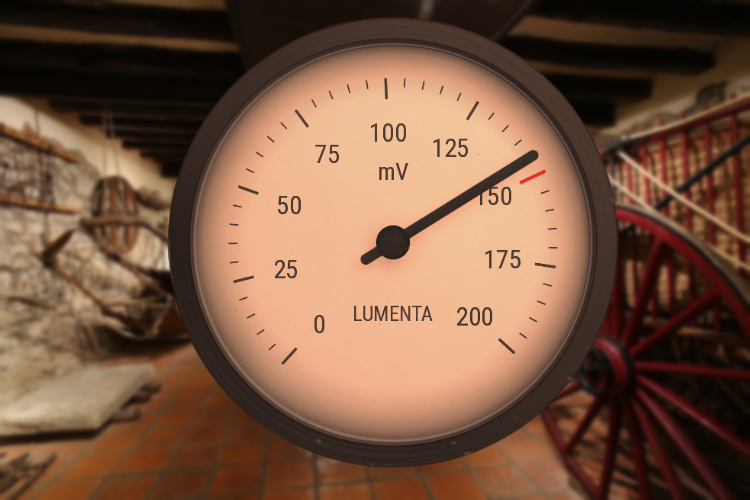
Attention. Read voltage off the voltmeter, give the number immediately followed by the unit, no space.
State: 145mV
